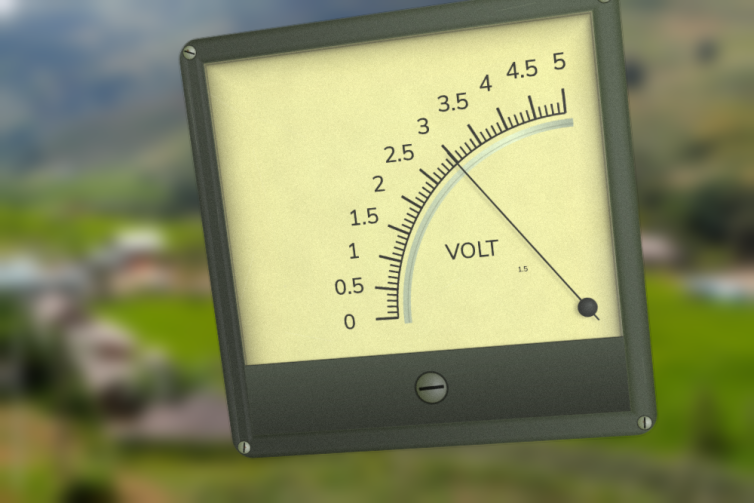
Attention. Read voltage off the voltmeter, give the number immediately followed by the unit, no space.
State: 3V
